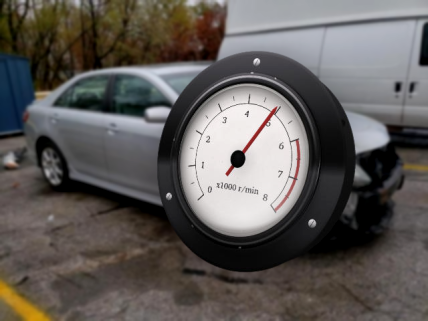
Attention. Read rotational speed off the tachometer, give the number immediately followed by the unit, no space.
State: 5000rpm
